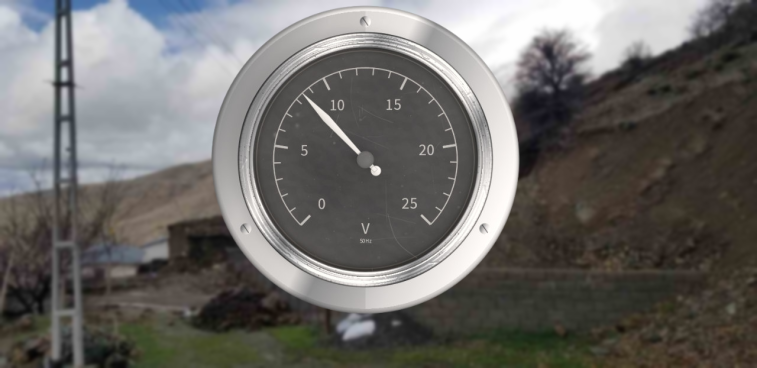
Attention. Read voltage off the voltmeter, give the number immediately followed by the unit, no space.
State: 8.5V
